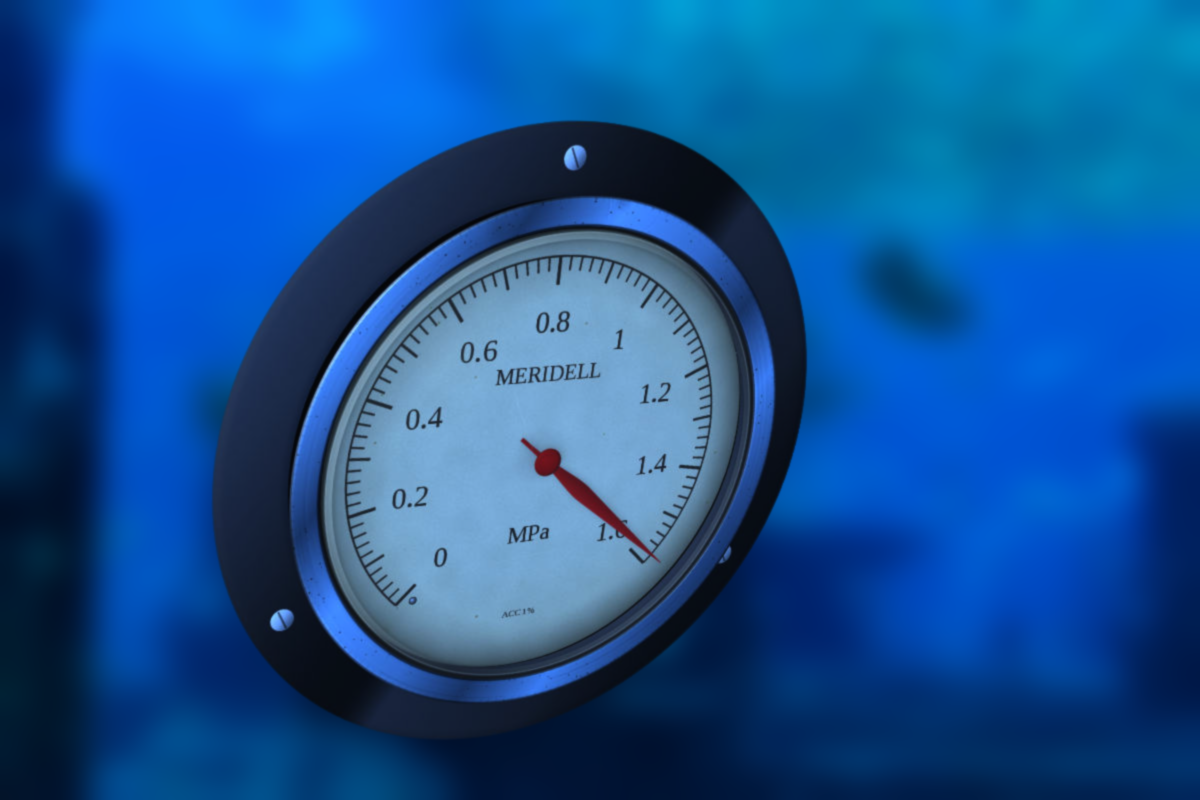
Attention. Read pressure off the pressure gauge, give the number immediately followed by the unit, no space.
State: 1.58MPa
